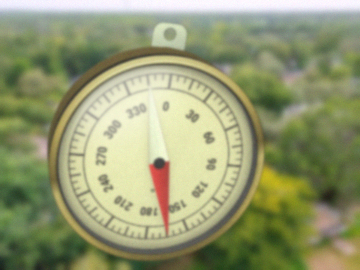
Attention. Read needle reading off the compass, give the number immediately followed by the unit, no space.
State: 165°
